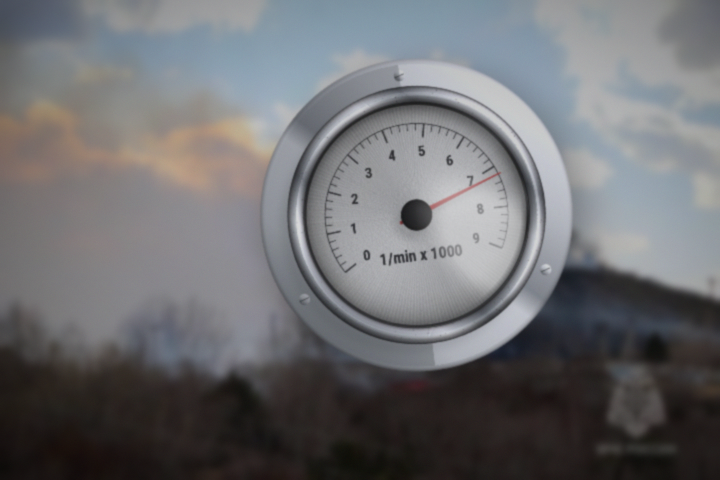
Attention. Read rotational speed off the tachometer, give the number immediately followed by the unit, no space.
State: 7200rpm
